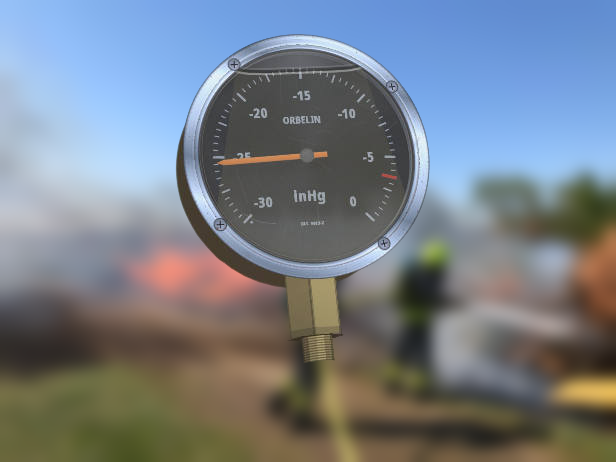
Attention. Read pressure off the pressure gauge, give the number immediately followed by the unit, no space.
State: -25.5inHg
